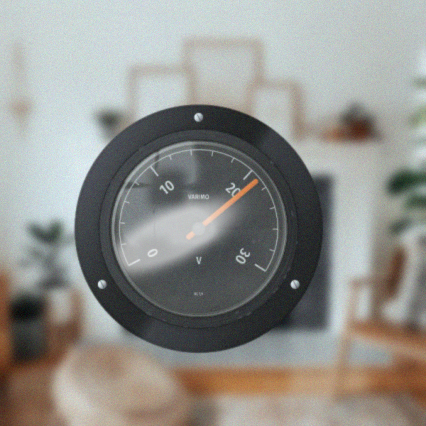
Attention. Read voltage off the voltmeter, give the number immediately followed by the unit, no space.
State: 21V
